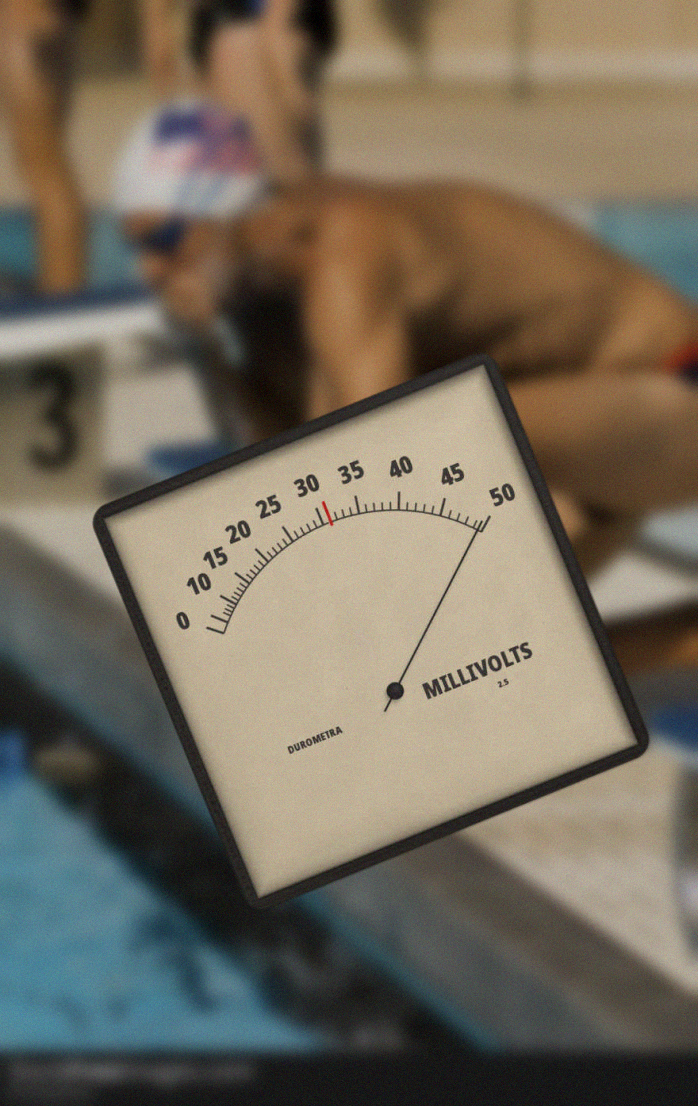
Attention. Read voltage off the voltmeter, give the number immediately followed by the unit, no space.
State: 49.5mV
